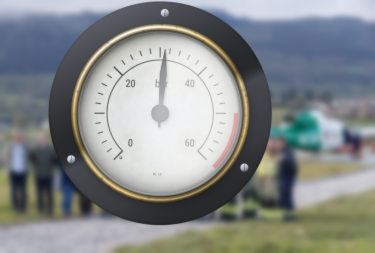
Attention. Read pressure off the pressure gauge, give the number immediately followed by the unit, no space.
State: 31bar
